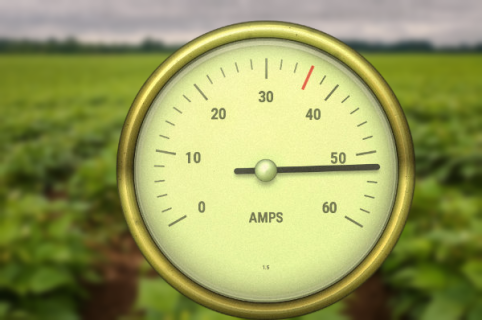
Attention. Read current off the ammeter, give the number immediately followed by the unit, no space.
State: 52A
